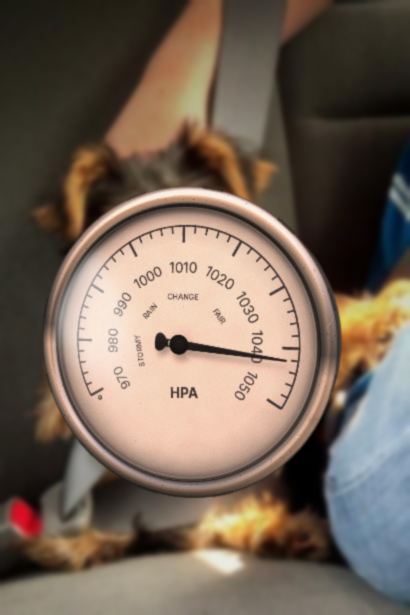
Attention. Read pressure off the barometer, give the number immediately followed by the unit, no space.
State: 1042hPa
